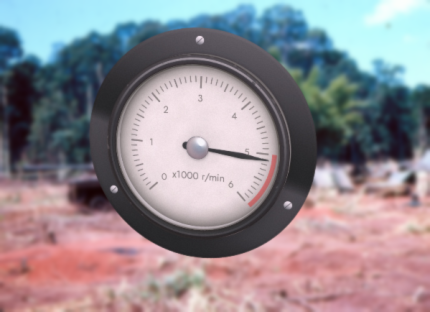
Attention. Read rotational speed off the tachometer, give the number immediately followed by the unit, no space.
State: 5100rpm
